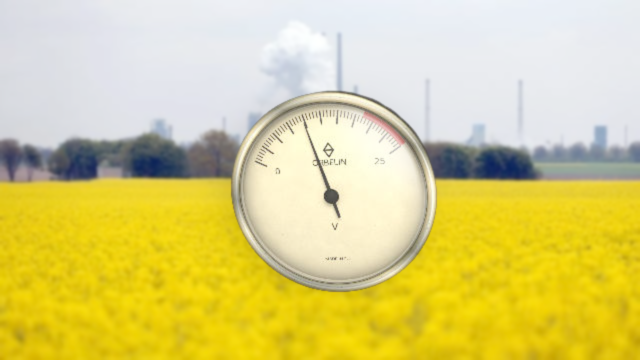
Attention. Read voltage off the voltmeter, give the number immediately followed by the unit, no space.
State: 10V
